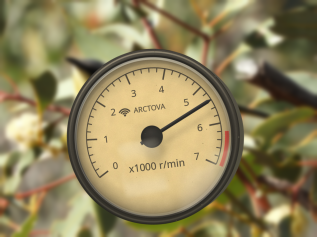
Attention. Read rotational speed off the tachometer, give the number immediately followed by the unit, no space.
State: 5400rpm
